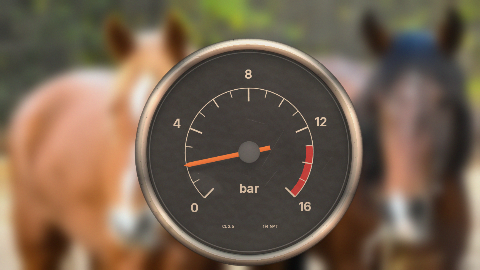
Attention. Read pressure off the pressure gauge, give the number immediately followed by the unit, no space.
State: 2bar
